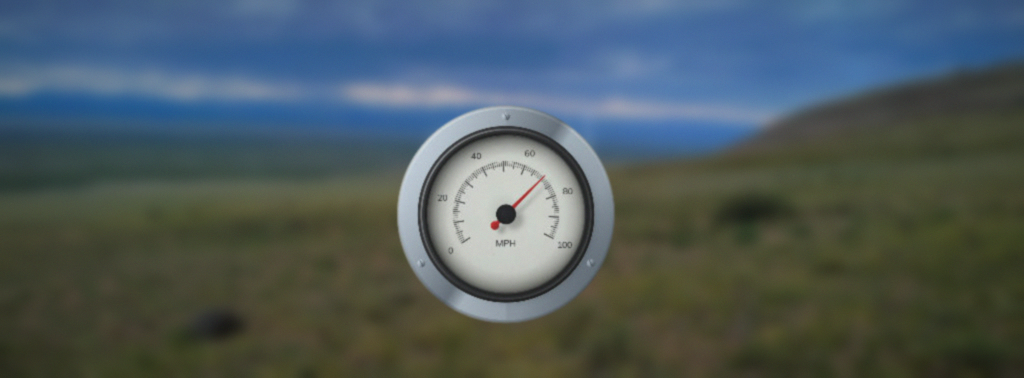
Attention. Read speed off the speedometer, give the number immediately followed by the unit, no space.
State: 70mph
